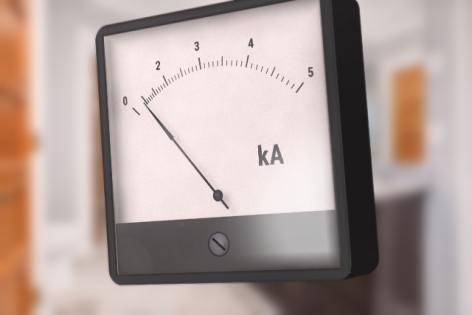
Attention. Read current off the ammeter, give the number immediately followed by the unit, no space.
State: 1kA
